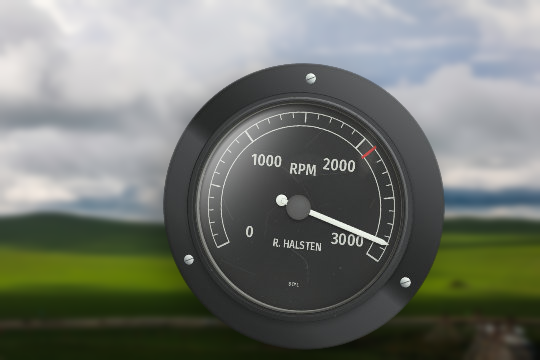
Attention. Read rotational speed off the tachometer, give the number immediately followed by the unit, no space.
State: 2850rpm
